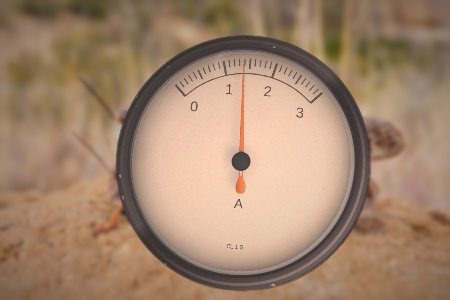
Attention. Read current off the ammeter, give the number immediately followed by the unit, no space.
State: 1.4A
